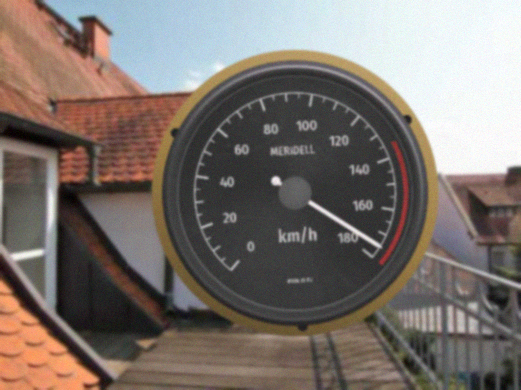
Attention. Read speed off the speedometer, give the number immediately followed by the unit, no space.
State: 175km/h
